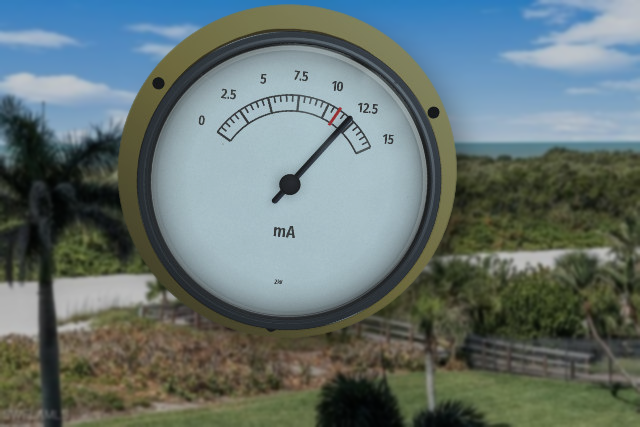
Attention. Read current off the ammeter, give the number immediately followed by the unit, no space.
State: 12mA
